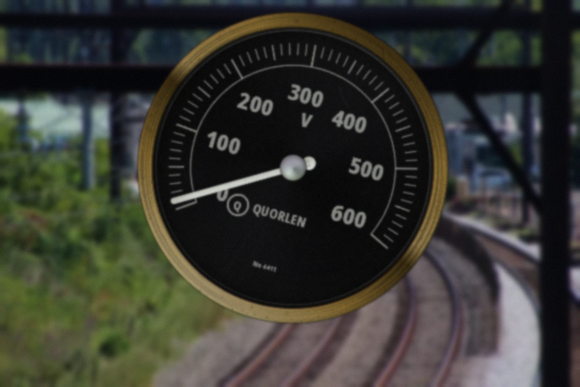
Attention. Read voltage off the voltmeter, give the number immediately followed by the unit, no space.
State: 10V
